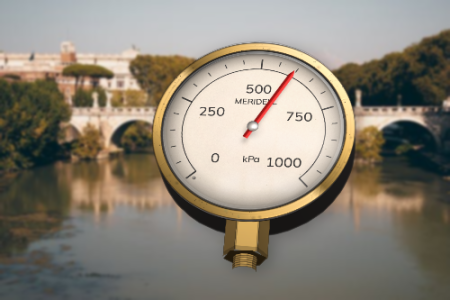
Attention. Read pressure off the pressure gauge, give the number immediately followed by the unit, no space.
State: 600kPa
